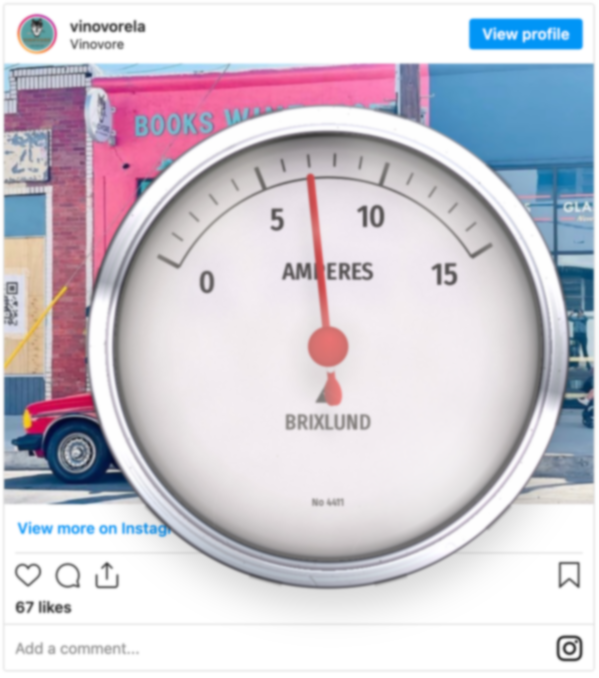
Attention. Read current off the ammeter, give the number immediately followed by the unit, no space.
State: 7A
